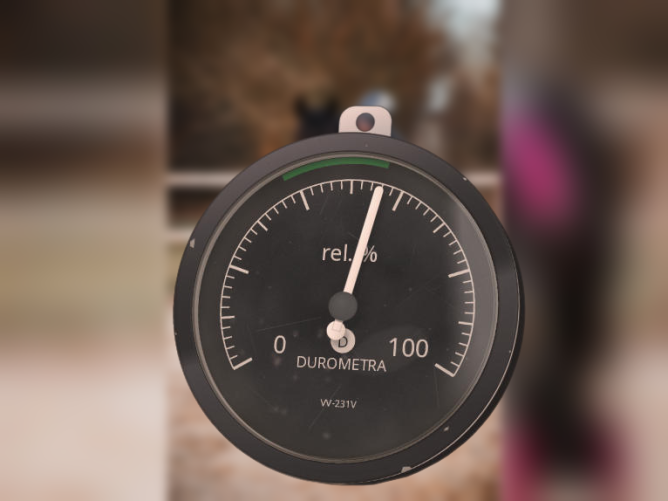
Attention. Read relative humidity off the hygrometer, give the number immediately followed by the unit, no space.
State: 56%
